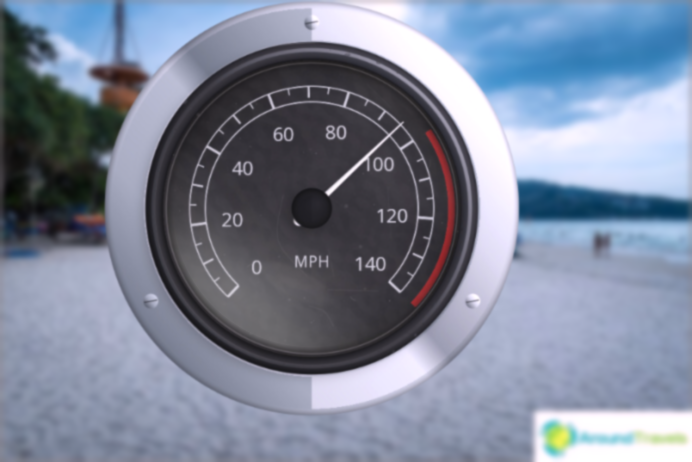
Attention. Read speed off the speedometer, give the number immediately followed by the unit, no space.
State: 95mph
